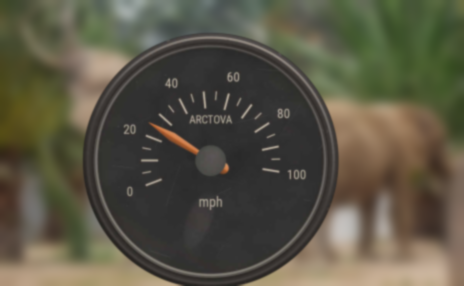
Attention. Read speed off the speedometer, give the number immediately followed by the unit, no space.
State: 25mph
